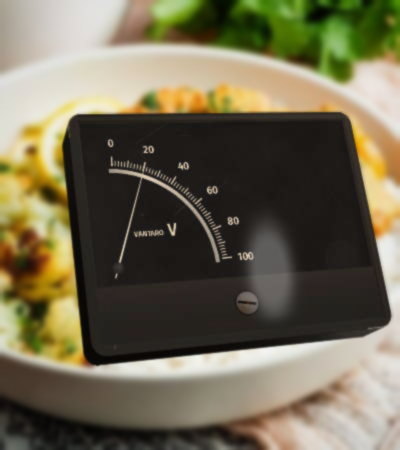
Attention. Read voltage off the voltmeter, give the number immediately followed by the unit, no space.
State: 20V
